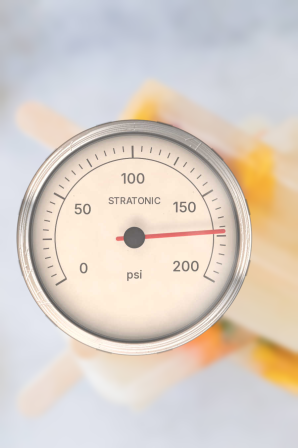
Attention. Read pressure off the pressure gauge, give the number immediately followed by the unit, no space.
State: 172.5psi
